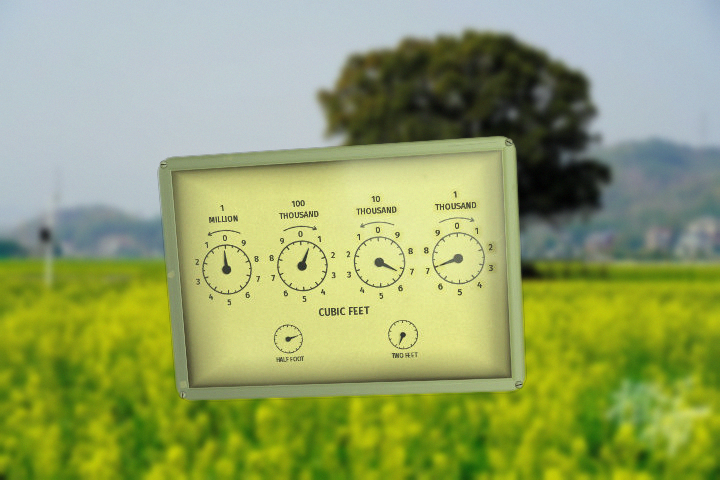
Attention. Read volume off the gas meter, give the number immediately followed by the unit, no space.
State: 6700ft³
